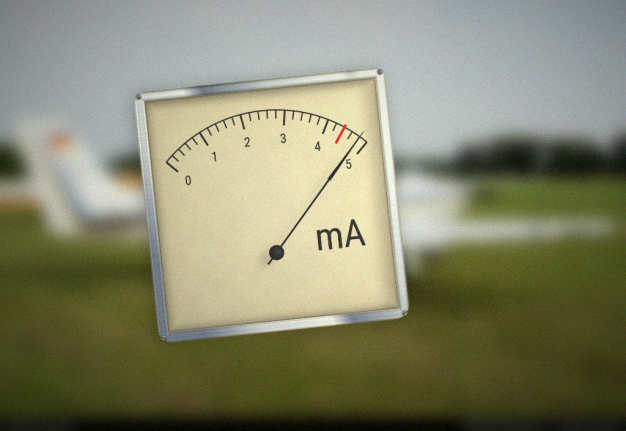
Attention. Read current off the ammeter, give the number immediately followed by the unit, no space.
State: 4.8mA
